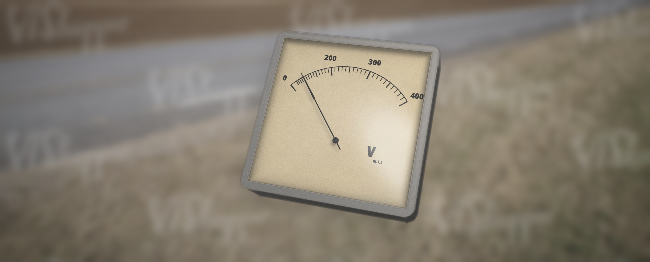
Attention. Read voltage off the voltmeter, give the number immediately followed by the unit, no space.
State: 100V
